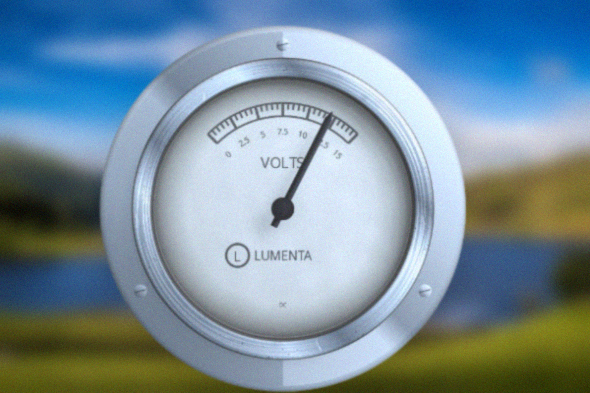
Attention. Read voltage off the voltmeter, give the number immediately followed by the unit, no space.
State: 12V
